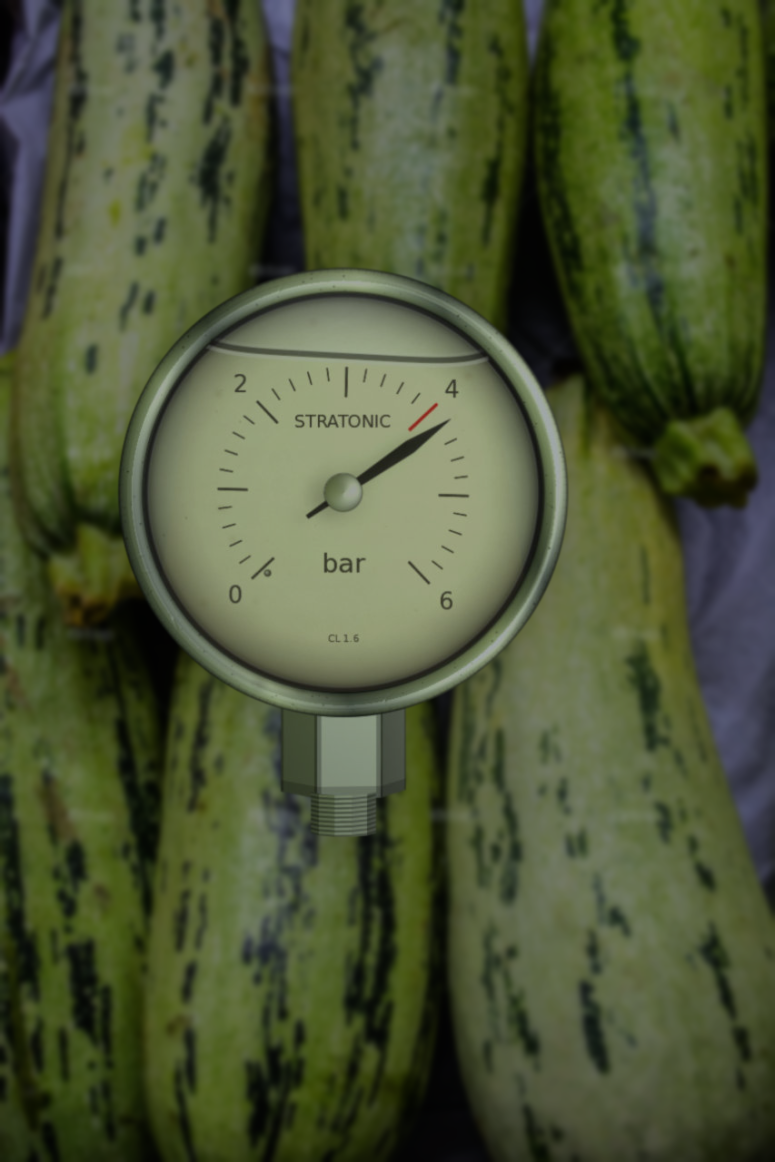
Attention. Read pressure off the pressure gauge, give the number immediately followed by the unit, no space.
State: 4.2bar
